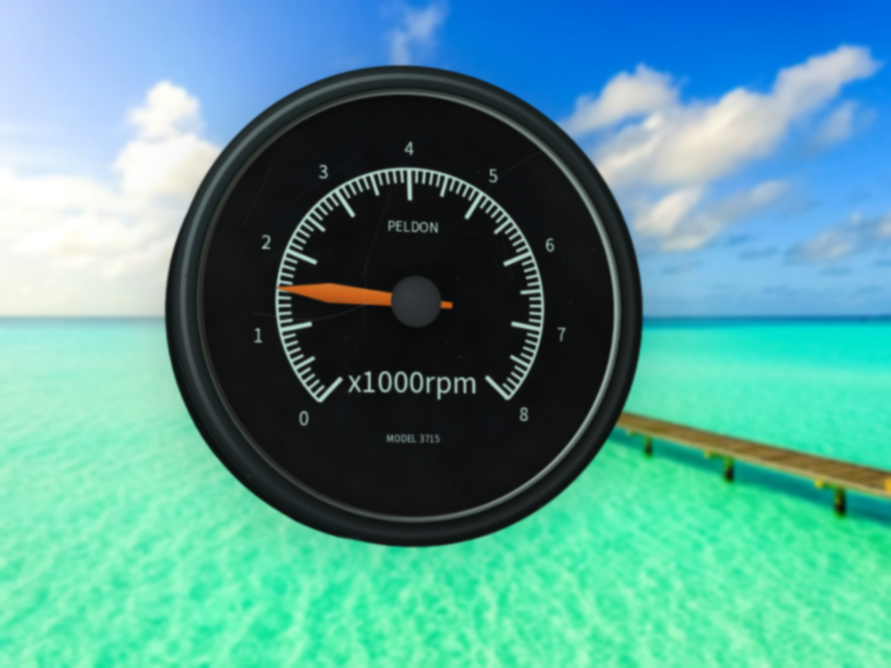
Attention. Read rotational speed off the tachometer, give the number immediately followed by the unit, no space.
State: 1500rpm
